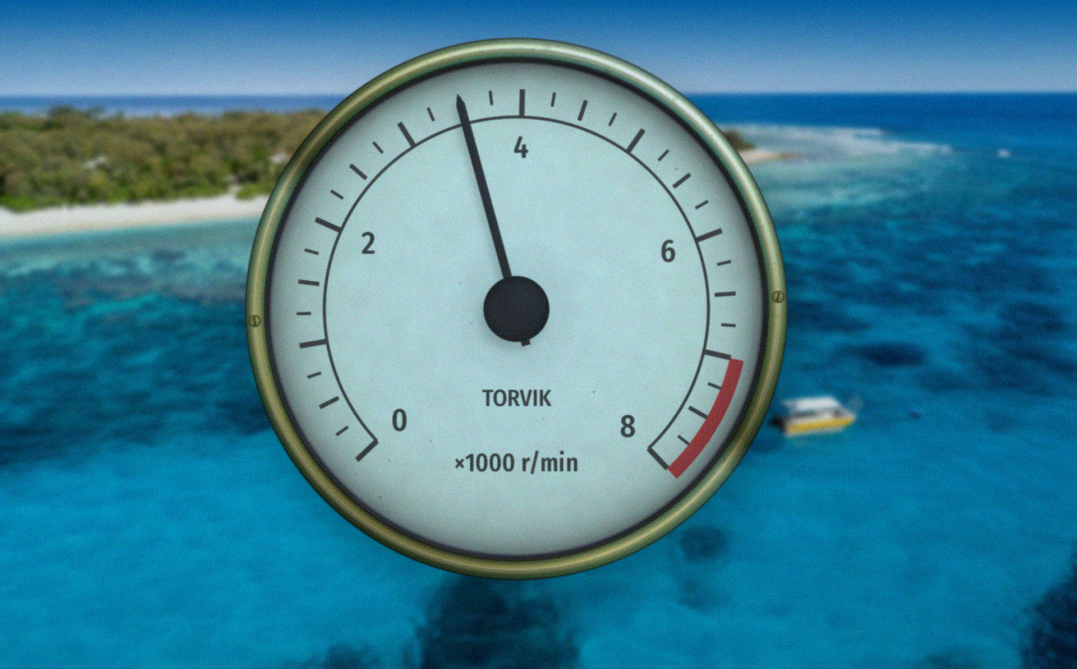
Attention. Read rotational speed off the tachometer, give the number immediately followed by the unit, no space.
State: 3500rpm
